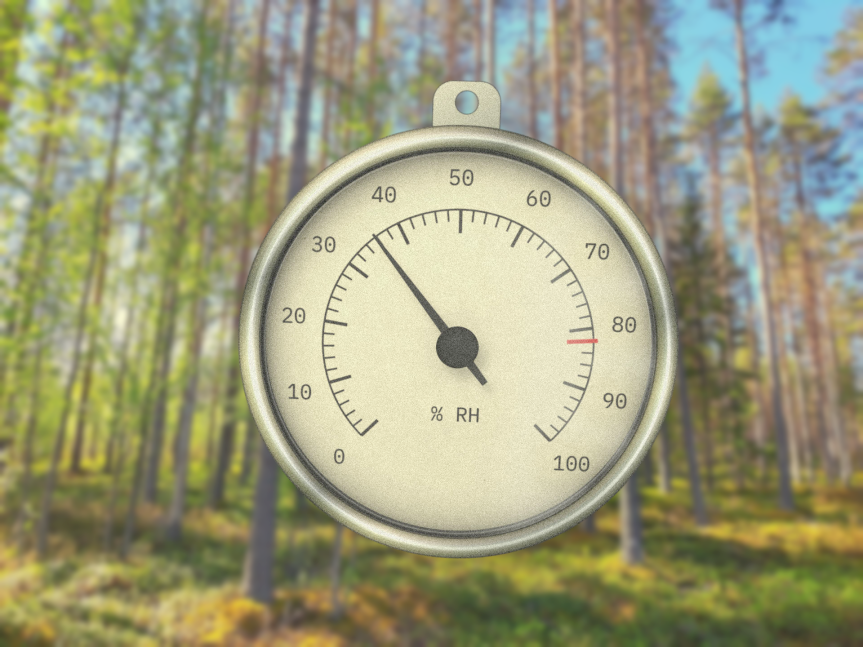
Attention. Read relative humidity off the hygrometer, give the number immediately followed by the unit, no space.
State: 36%
